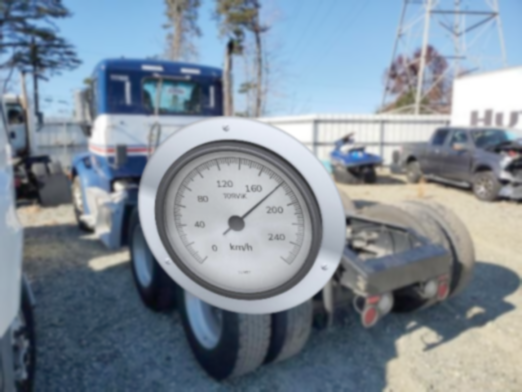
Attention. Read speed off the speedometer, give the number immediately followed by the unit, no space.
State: 180km/h
